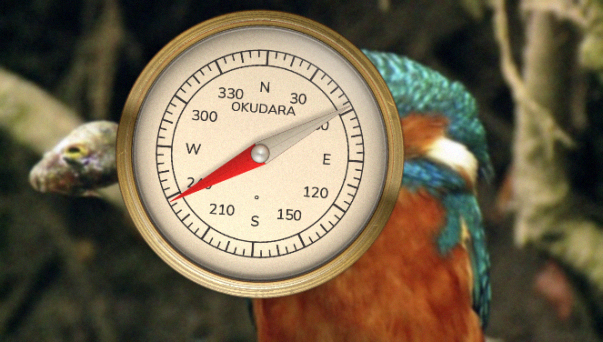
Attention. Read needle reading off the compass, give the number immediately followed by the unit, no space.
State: 237.5°
